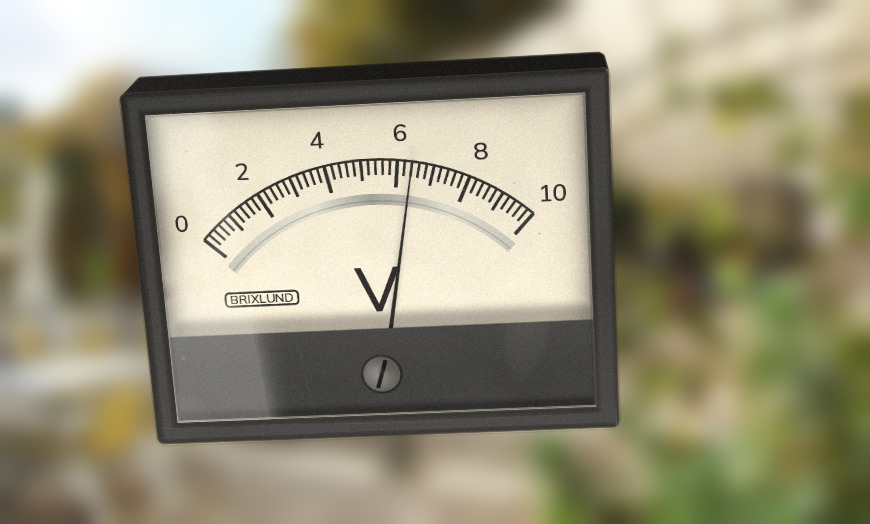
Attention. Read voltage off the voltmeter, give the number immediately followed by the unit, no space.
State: 6.4V
